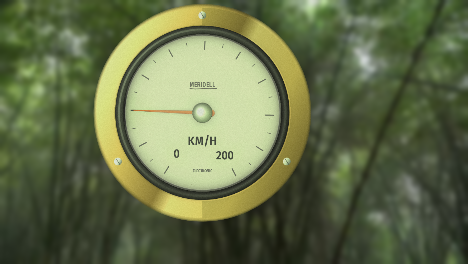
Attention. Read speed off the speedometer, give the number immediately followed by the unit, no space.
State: 40km/h
